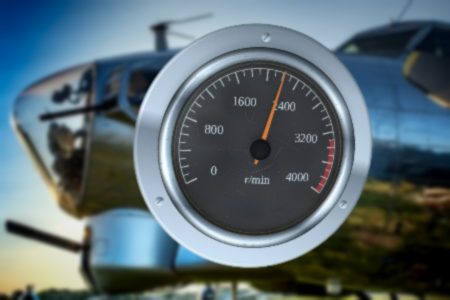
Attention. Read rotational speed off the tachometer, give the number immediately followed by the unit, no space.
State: 2200rpm
